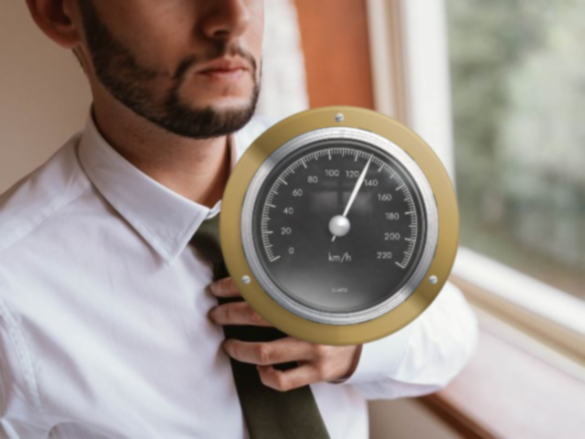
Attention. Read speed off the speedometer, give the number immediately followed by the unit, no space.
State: 130km/h
